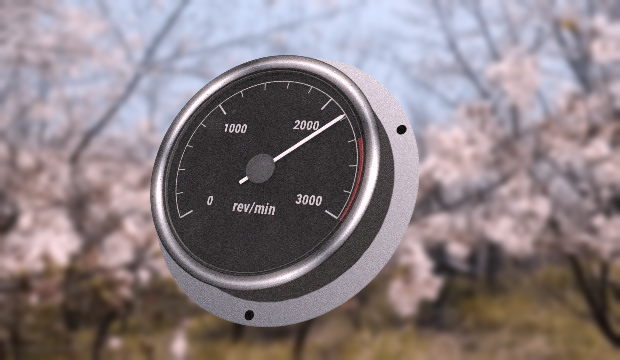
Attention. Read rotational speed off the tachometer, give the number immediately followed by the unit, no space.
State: 2200rpm
